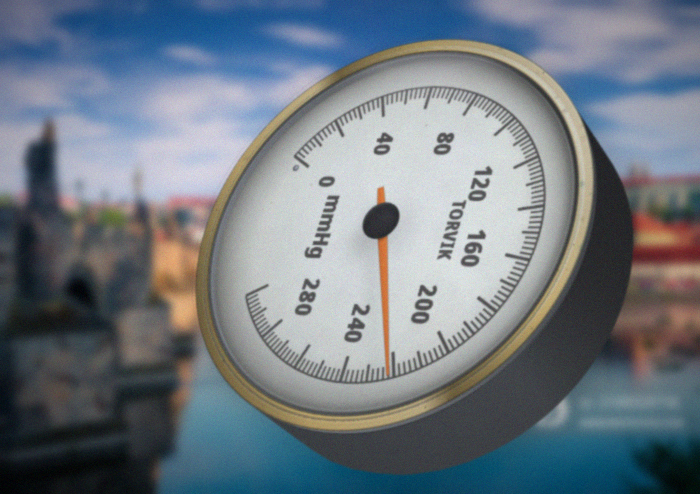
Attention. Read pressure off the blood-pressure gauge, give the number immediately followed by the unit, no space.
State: 220mmHg
